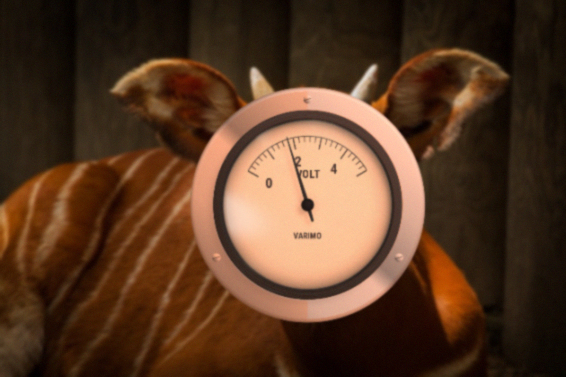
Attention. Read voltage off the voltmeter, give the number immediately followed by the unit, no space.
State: 1.8V
